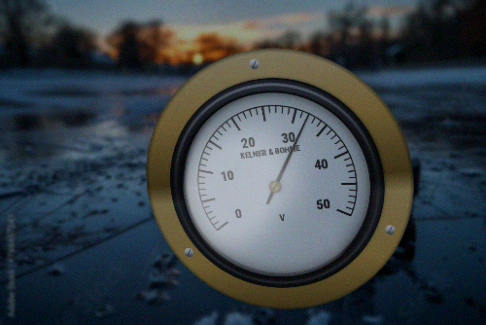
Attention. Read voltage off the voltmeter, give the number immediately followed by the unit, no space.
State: 32V
